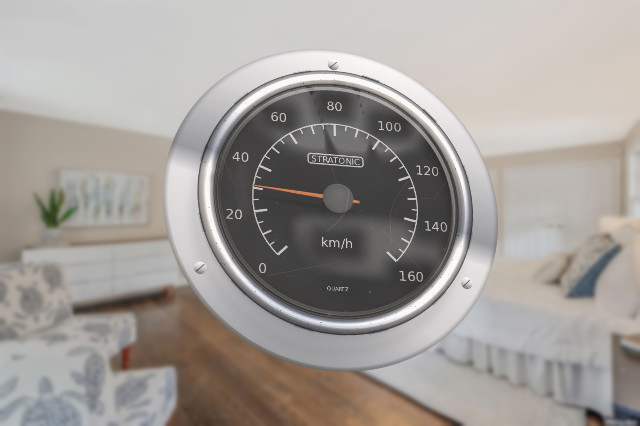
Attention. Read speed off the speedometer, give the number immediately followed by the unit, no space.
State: 30km/h
